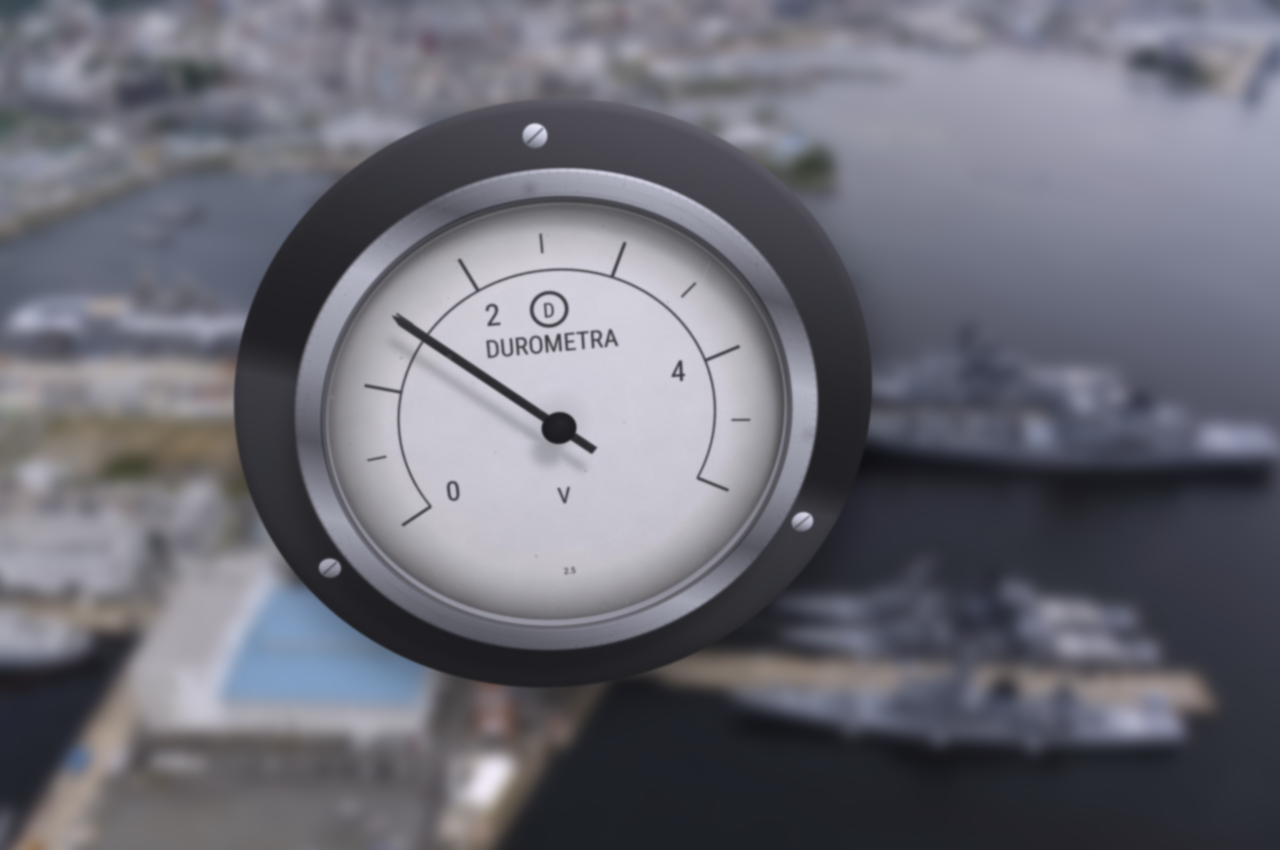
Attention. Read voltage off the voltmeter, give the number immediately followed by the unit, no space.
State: 1.5V
